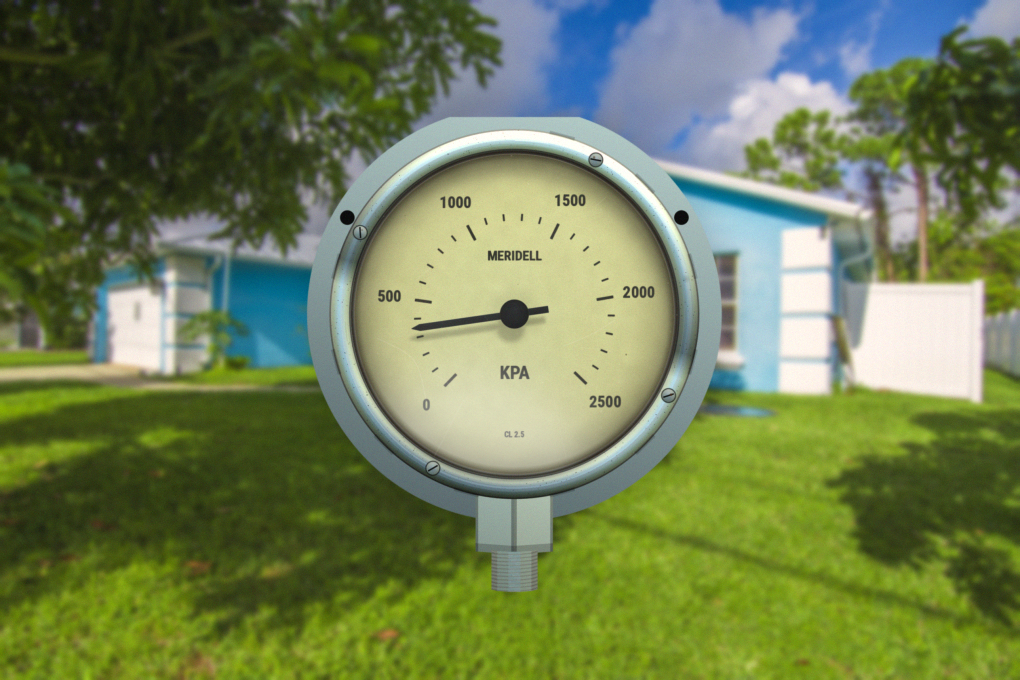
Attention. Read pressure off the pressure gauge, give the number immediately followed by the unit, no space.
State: 350kPa
